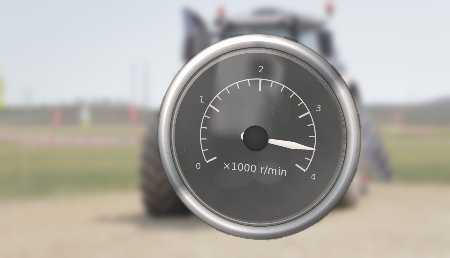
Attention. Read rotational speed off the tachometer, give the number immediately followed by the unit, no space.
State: 3600rpm
